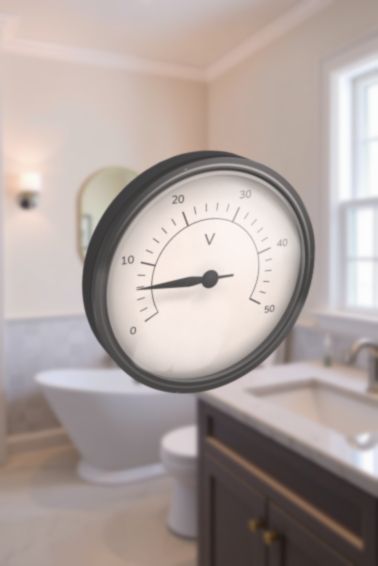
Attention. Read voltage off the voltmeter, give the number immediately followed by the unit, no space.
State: 6V
